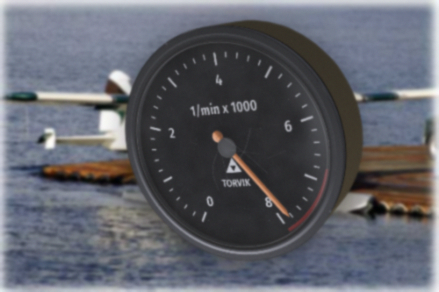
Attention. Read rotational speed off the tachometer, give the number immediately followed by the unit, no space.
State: 7800rpm
